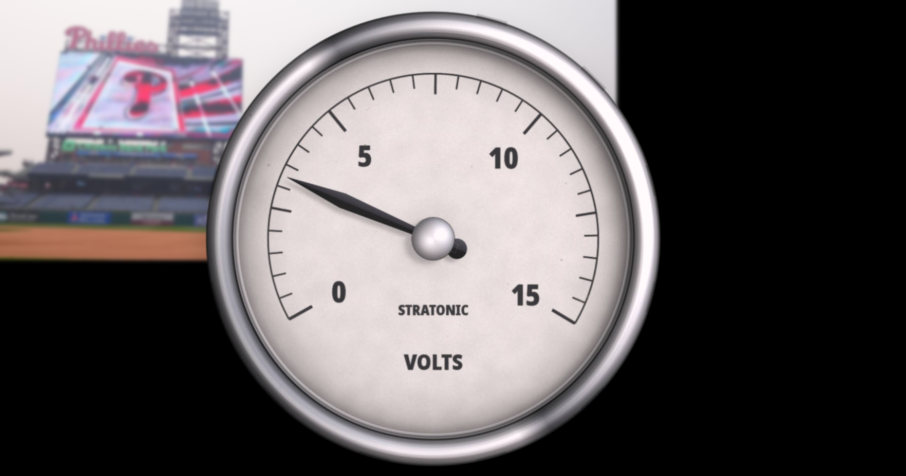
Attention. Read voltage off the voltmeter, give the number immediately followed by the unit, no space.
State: 3.25V
